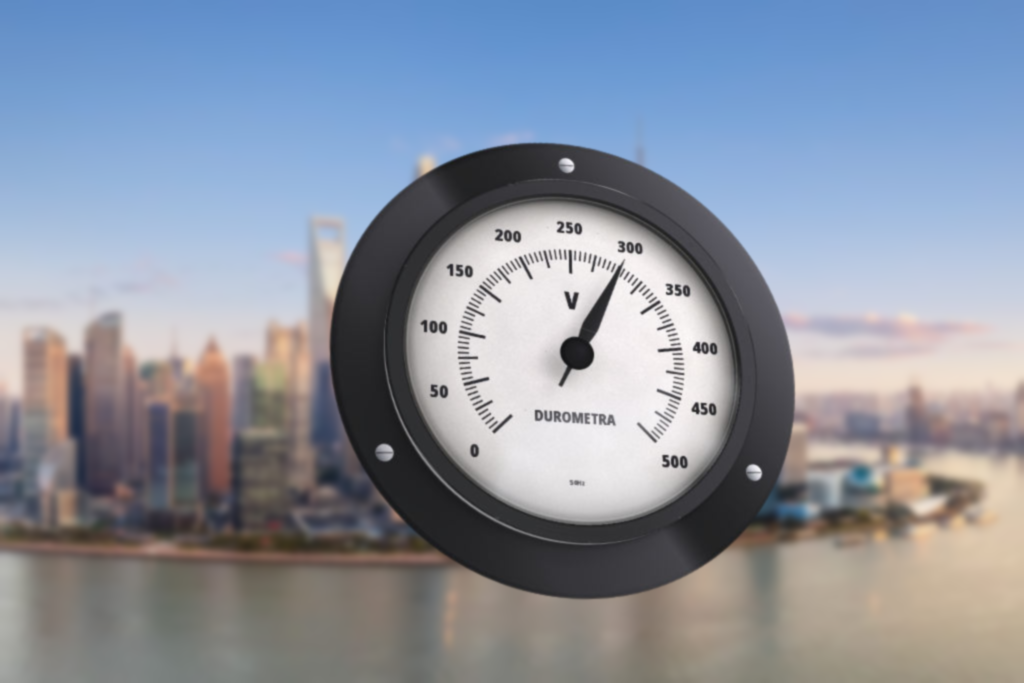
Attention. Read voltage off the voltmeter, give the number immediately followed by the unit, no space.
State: 300V
